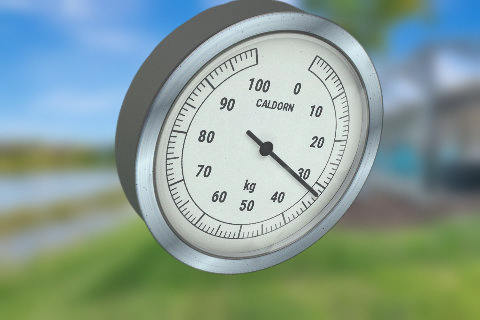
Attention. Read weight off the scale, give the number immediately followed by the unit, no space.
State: 32kg
